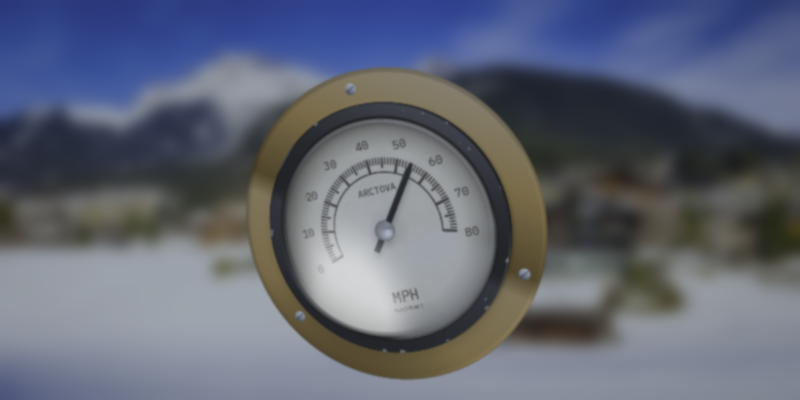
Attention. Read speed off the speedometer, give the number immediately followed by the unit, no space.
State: 55mph
